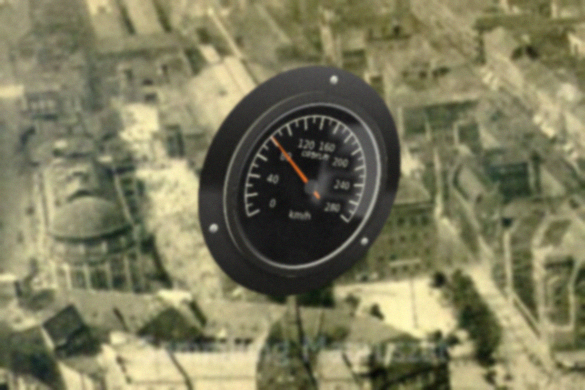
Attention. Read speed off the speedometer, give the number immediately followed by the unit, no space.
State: 80km/h
